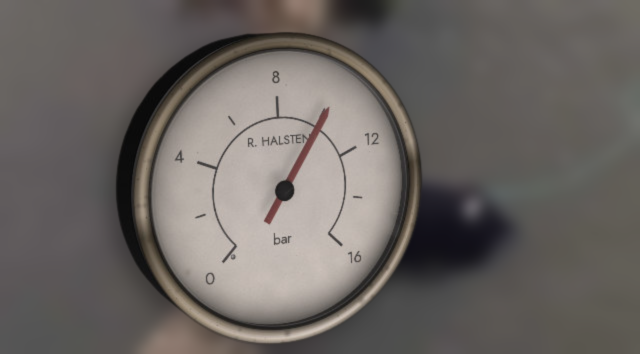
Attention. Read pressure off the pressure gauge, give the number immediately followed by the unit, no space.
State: 10bar
